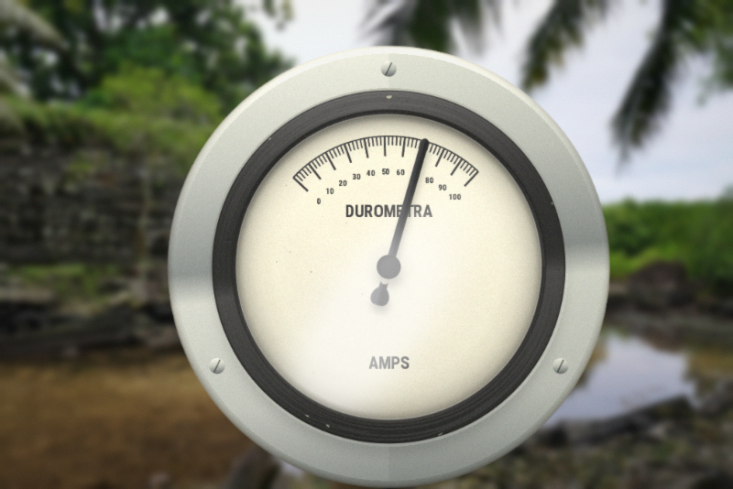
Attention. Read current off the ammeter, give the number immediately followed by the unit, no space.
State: 70A
